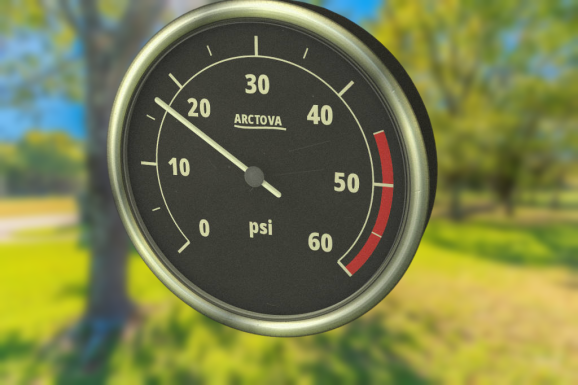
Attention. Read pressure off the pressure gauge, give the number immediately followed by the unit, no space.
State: 17.5psi
